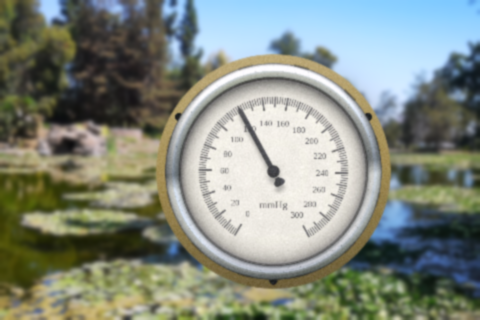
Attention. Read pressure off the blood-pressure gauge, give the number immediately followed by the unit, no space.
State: 120mmHg
